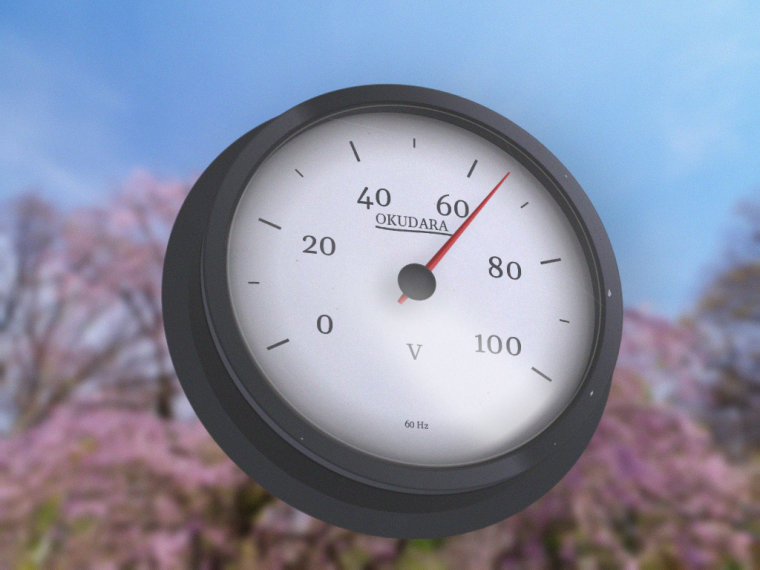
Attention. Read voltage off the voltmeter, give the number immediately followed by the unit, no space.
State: 65V
